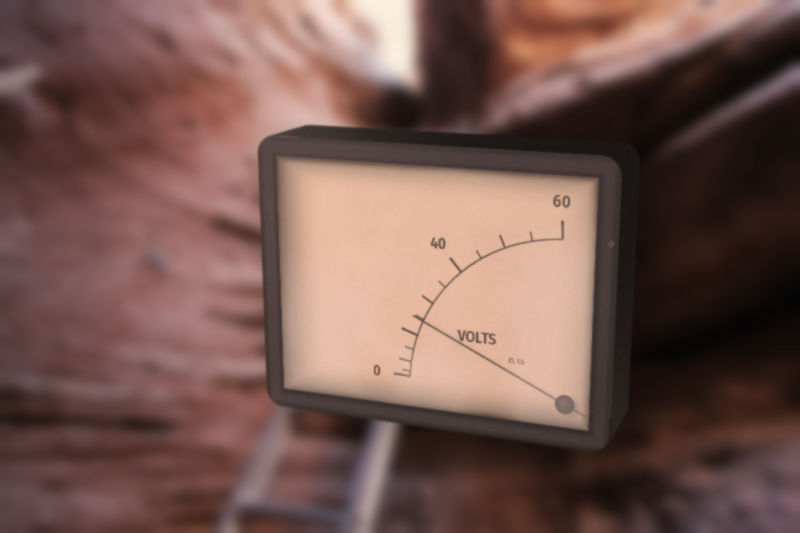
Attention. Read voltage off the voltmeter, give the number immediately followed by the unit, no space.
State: 25V
